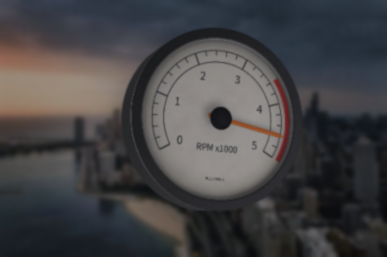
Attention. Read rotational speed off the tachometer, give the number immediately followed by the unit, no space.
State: 4600rpm
